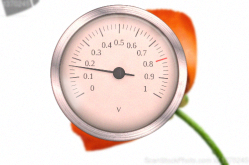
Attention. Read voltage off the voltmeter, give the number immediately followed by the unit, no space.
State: 0.16V
